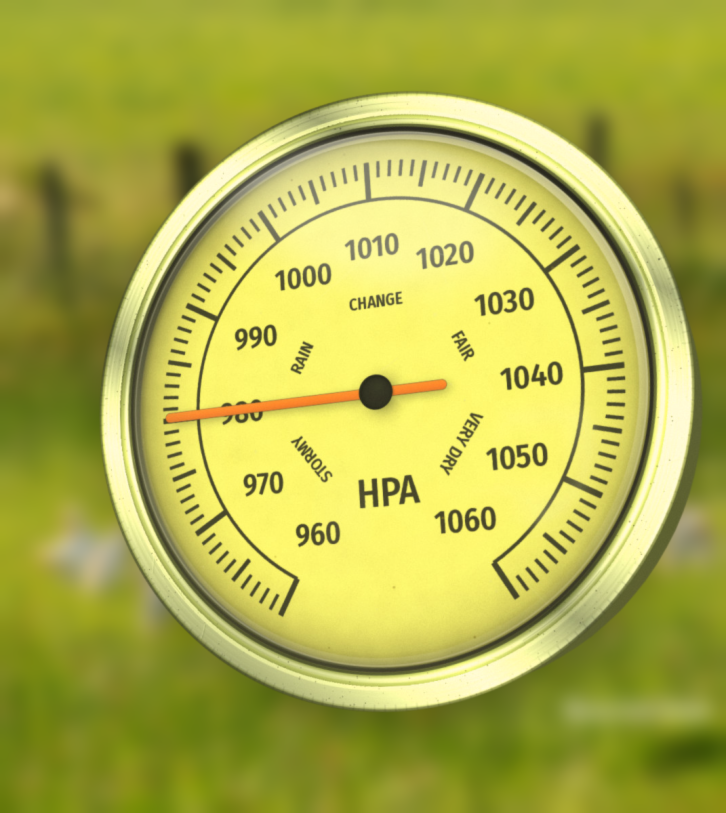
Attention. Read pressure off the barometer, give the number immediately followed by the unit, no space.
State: 980hPa
